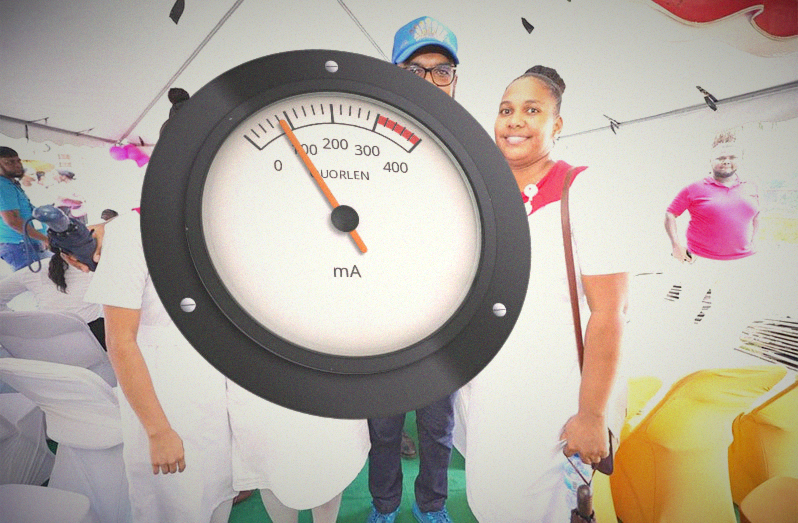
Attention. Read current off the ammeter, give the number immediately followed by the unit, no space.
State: 80mA
